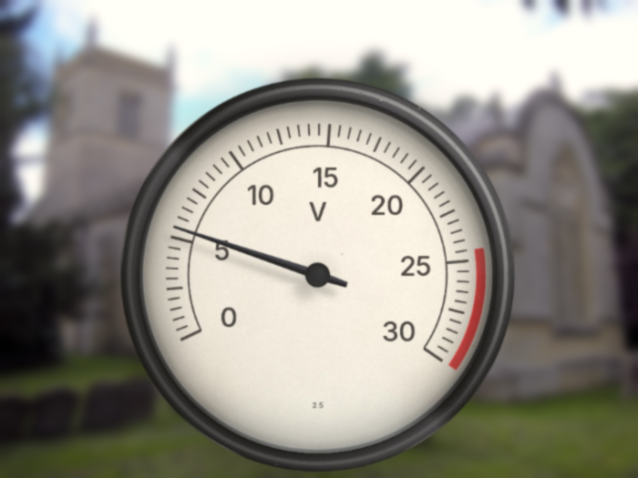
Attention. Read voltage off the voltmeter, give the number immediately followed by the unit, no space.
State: 5.5V
